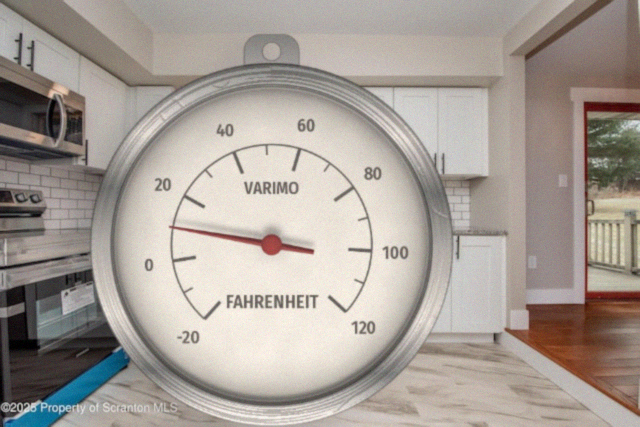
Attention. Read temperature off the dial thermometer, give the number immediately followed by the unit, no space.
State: 10°F
